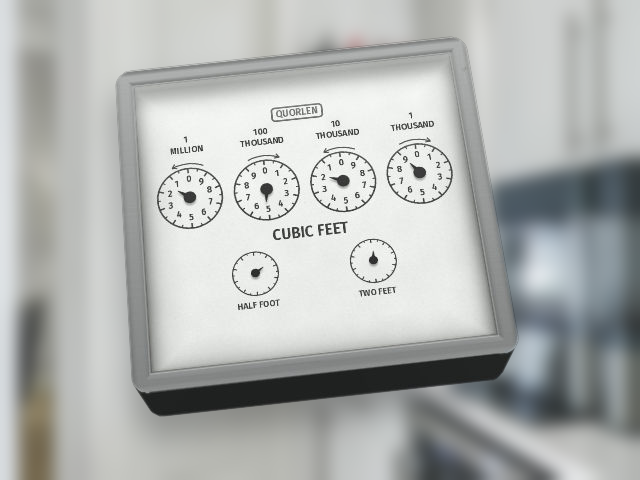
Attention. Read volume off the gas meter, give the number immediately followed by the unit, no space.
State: 151900ft³
